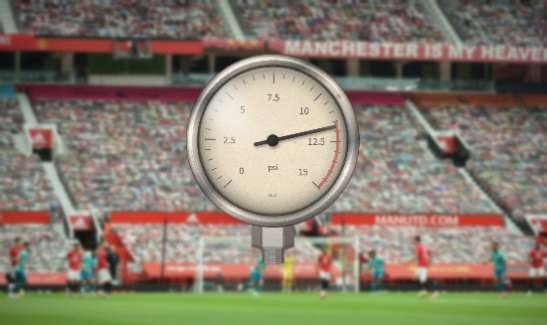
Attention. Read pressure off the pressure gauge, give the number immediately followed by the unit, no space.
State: 11.75psi
